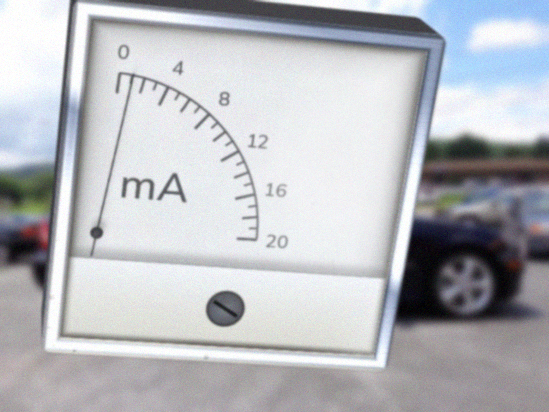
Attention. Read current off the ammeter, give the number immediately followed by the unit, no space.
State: 1mA
